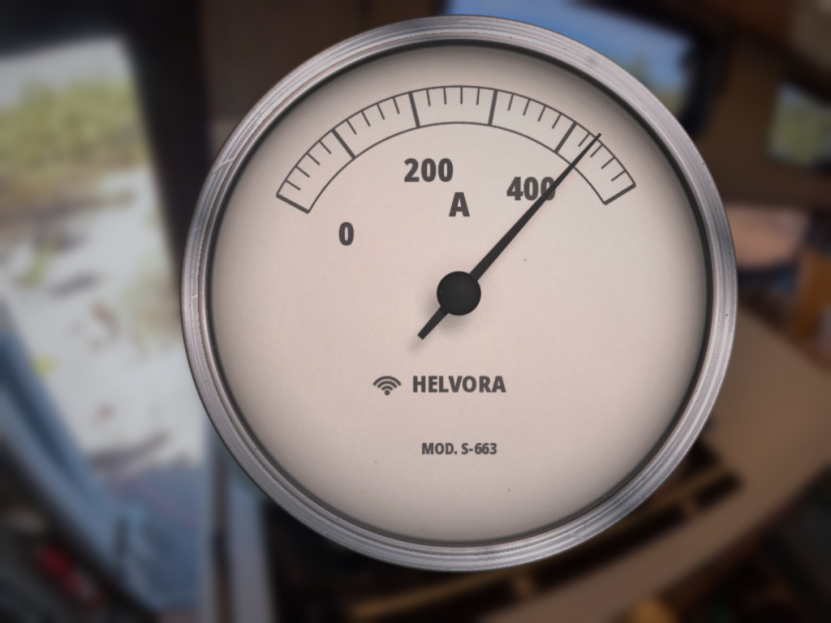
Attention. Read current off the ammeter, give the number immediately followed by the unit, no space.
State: 430A
